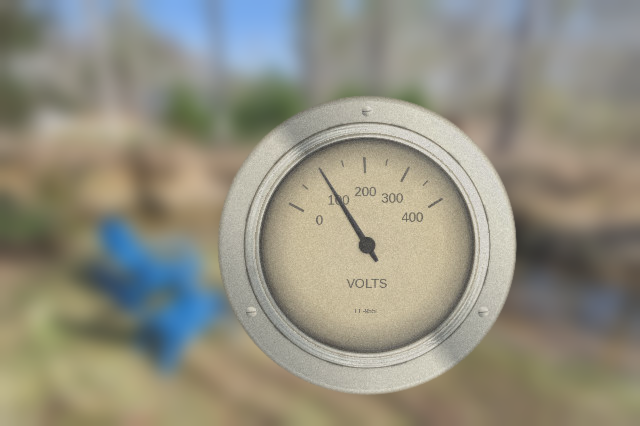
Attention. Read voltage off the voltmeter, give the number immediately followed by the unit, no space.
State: 100V
